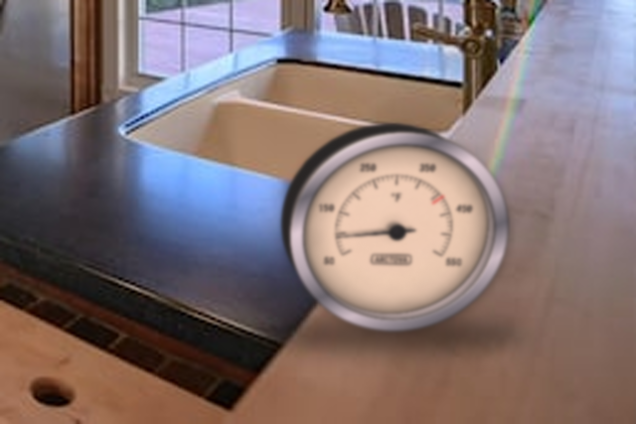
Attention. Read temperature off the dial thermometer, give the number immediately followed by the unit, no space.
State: 100°F
